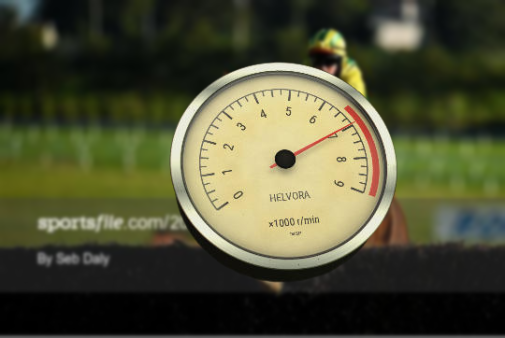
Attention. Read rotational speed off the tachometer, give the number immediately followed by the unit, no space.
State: 7000rpm
